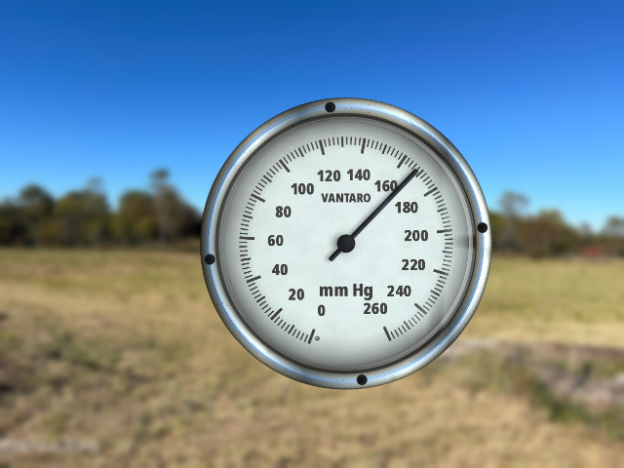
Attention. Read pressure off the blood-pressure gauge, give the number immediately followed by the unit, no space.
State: 168mmHg
